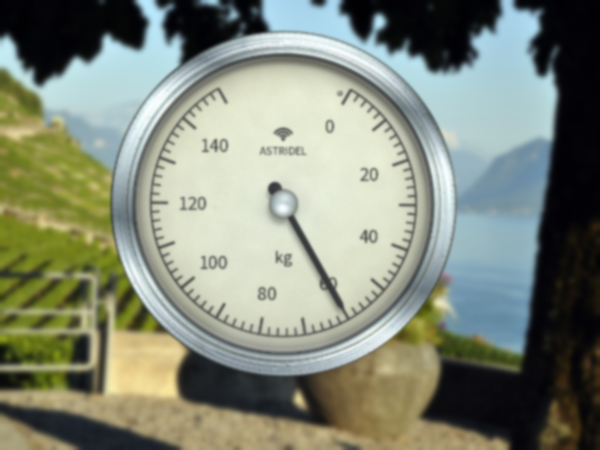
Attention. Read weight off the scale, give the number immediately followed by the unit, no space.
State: 60kg
